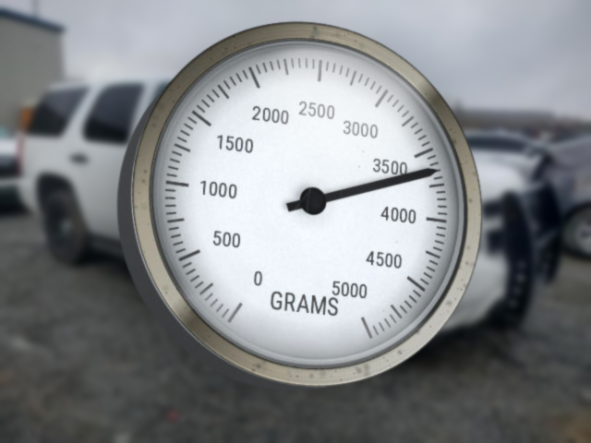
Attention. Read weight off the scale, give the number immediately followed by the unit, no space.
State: 3650g
